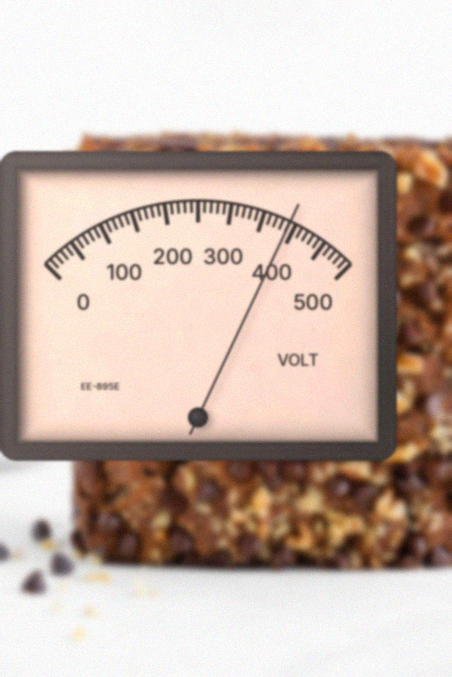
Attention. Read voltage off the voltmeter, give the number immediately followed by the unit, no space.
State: 390V
